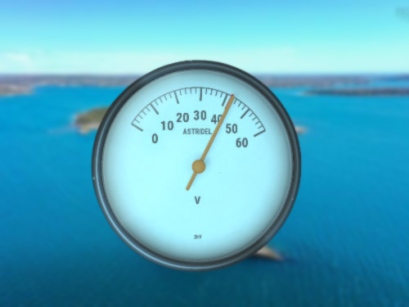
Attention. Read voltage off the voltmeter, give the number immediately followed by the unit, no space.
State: 42V
